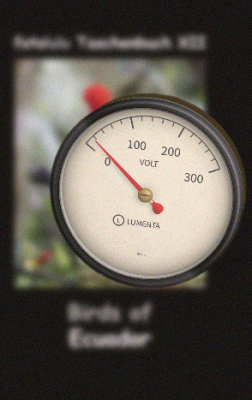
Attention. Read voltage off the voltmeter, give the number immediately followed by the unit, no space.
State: 20V
